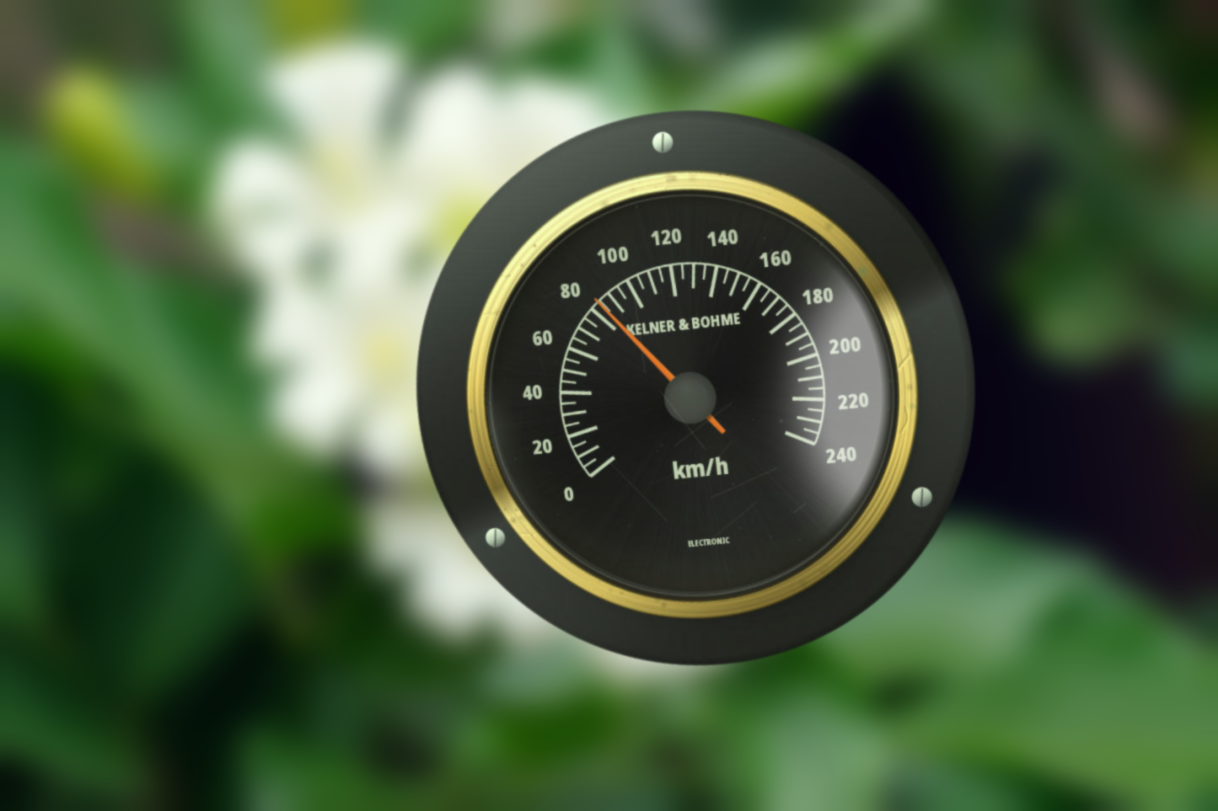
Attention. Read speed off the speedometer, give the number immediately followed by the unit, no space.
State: 85km/h
